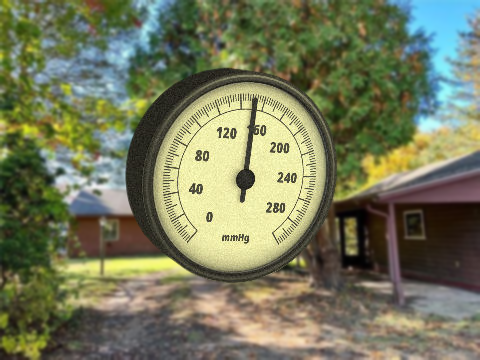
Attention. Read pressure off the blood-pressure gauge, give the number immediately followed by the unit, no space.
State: 150mmHg
